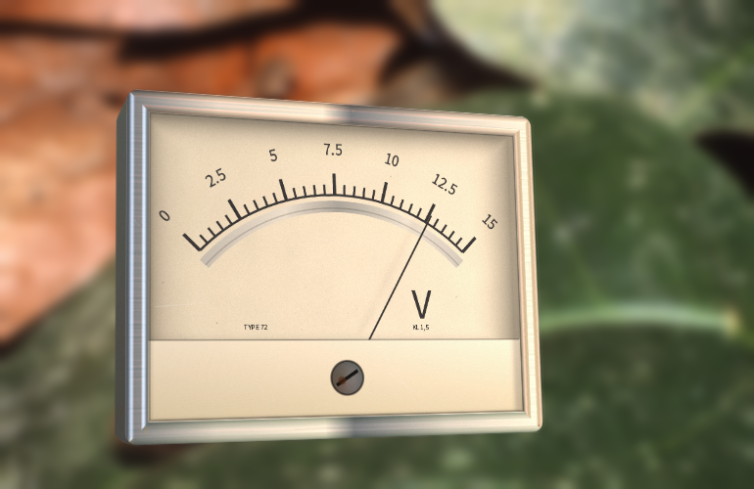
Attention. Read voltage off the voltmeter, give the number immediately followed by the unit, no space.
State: 12.5V
